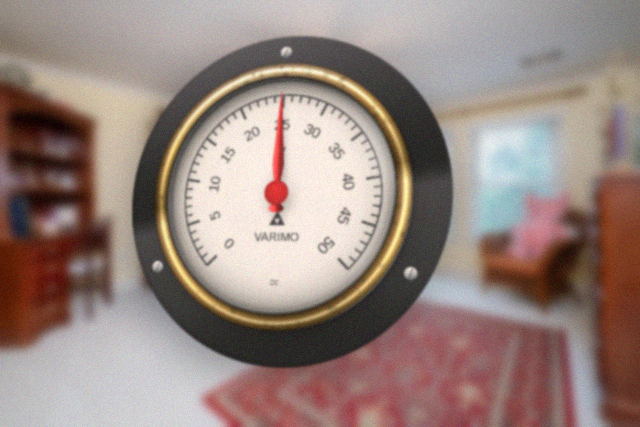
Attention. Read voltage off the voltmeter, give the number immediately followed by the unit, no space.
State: 25V
